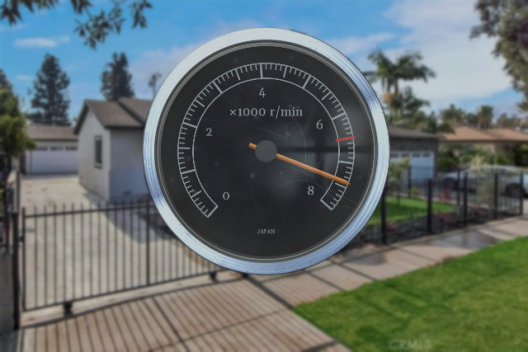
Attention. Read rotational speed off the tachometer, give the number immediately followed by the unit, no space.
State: 7400rpm
